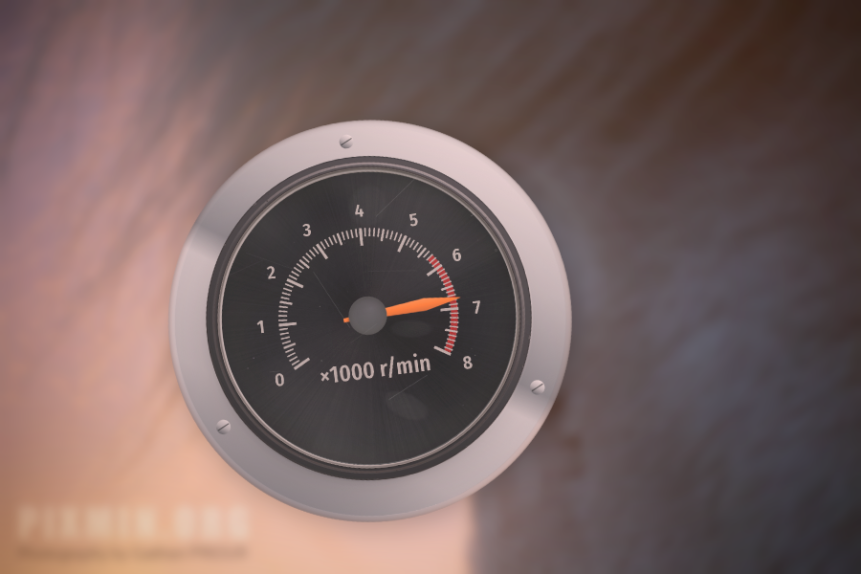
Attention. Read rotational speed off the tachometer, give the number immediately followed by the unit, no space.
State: 6800rpm
